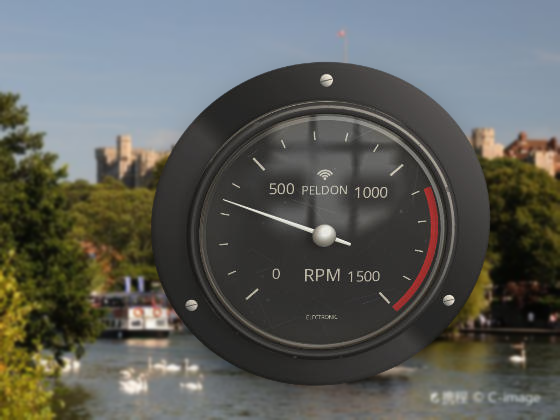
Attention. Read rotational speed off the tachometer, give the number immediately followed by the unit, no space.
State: 350rpm
